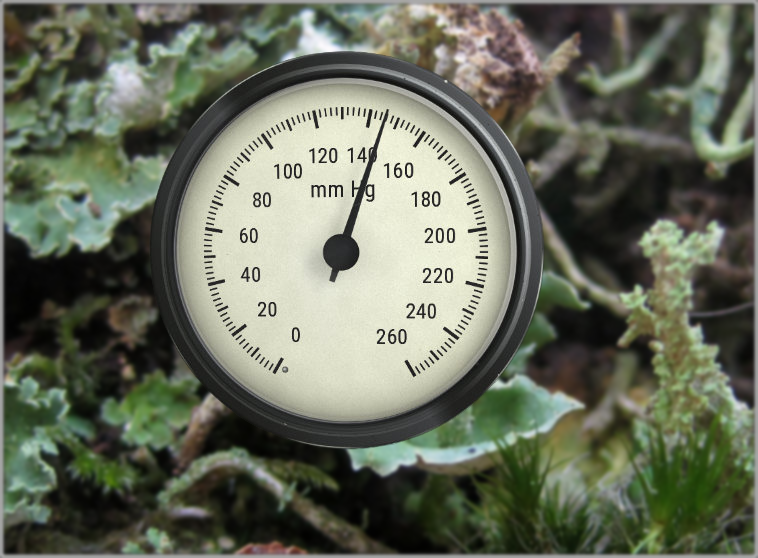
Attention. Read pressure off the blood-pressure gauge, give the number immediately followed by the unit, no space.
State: 146mmHg
